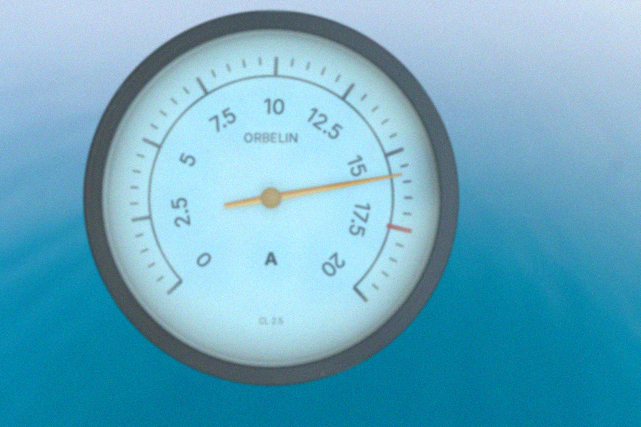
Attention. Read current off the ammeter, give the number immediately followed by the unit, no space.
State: 15.75A
